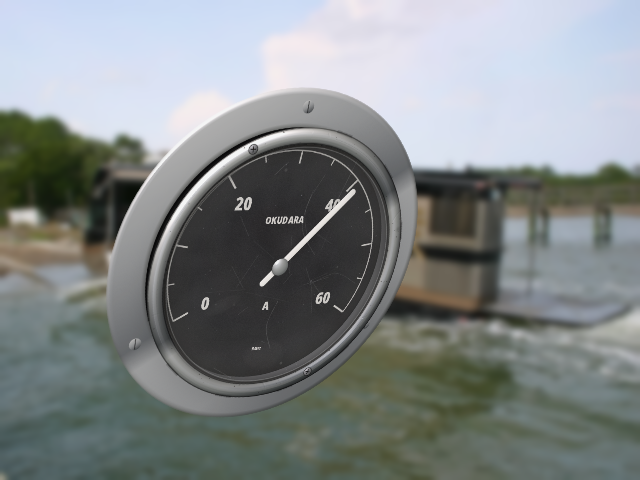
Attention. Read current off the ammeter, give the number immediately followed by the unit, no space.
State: 40A
